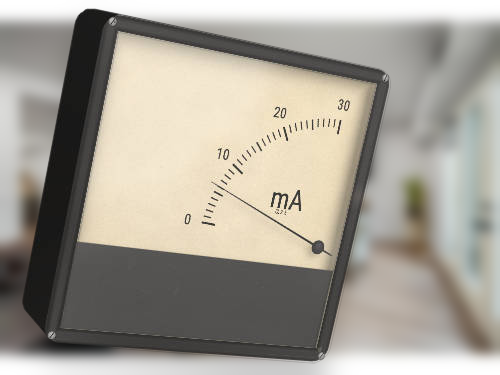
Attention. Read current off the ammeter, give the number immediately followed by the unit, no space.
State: 6mA
